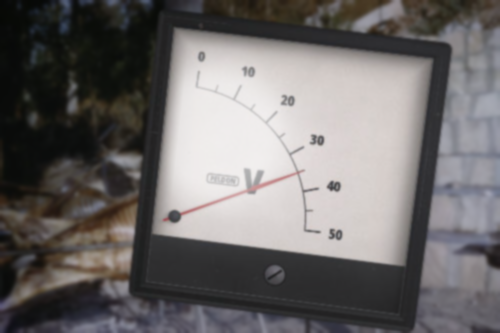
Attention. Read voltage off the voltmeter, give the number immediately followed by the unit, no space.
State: 35V
